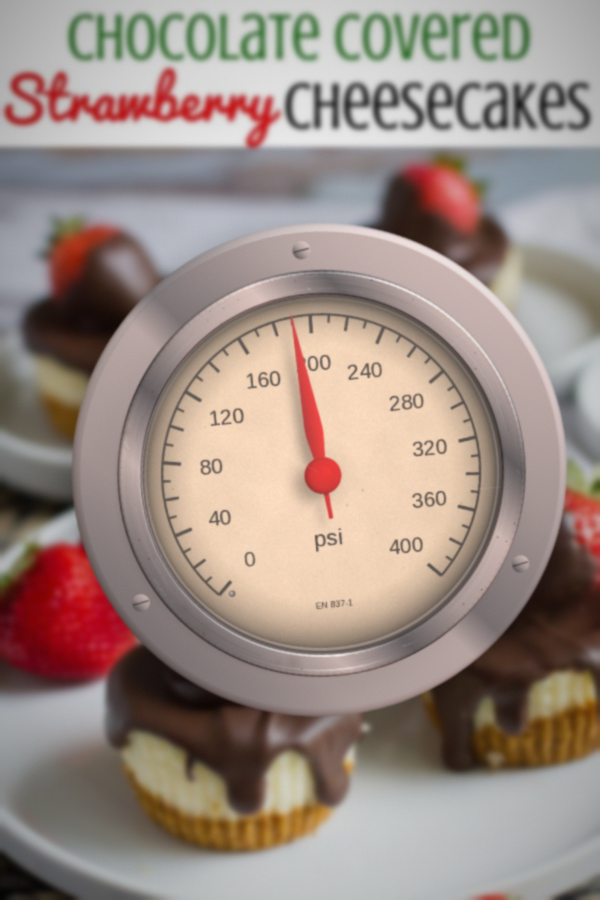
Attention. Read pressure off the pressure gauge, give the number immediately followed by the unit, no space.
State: 190psi
